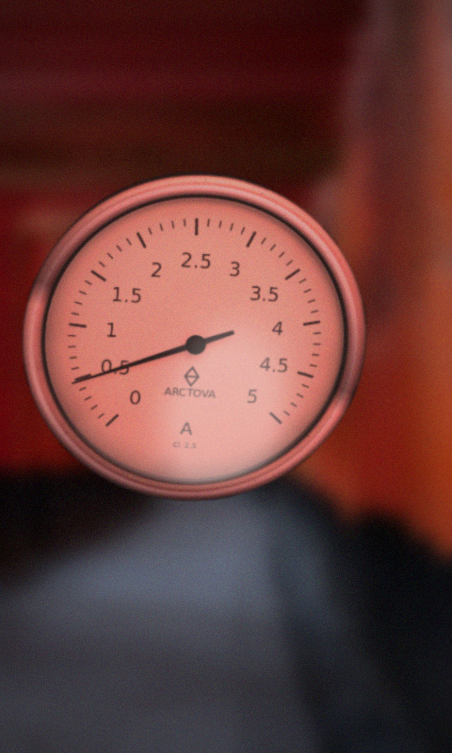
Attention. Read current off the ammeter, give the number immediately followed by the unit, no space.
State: 0.5A
